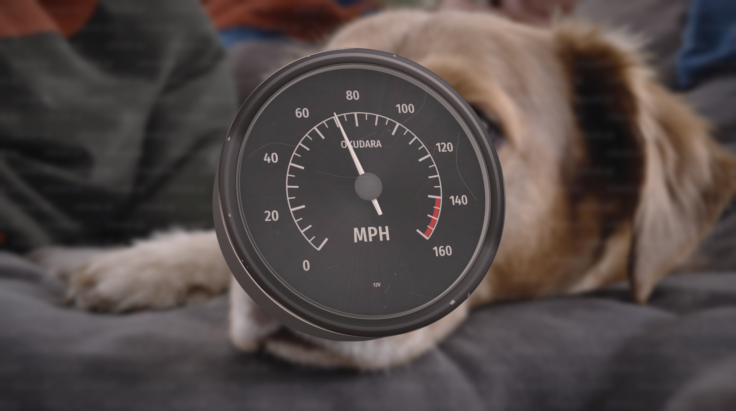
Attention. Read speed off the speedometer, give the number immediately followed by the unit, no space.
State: 70mph
